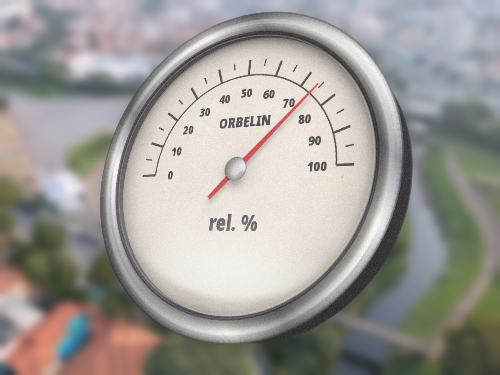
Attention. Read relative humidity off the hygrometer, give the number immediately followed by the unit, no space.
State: 75%
